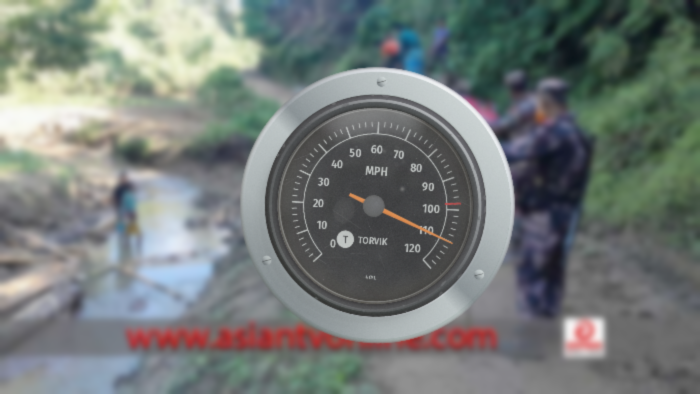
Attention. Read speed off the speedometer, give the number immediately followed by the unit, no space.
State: 110mph
